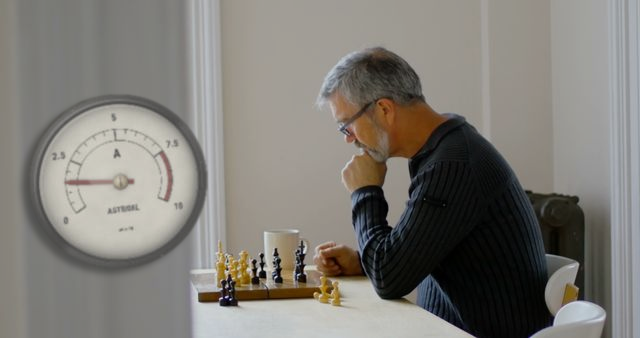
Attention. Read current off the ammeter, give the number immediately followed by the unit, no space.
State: 1.5A
